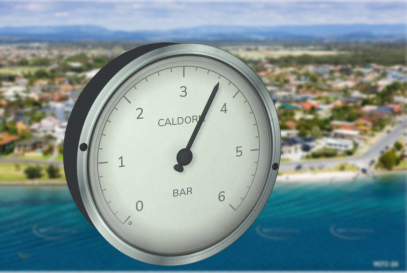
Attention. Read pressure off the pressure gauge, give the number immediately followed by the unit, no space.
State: 3.6bar
